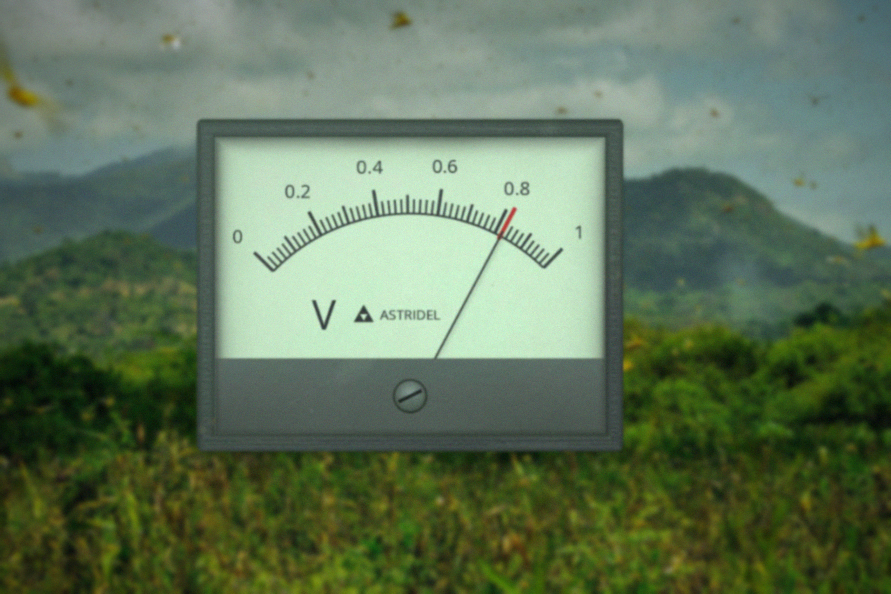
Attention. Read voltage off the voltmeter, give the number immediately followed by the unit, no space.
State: 0.82V
